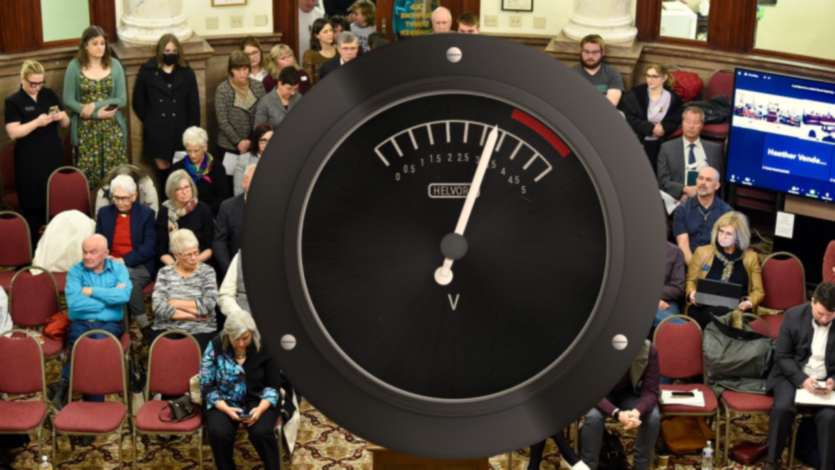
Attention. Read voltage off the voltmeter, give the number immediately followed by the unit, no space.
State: 3.25V
